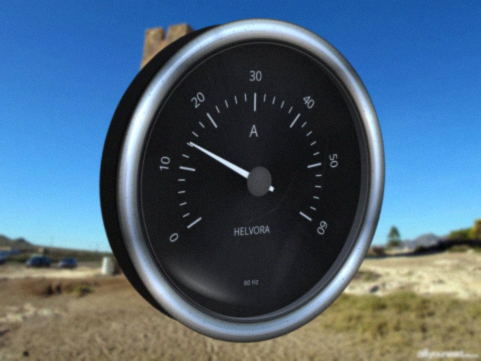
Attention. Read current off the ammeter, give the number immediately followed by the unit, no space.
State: 14A
